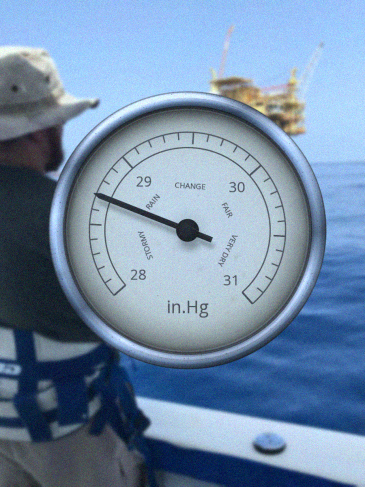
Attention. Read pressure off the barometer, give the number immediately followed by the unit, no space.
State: 28.7inHg
